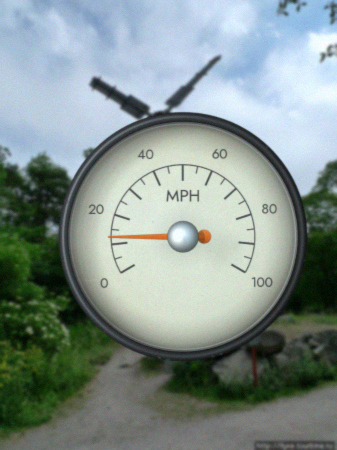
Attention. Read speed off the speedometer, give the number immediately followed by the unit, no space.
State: 12.5mph
